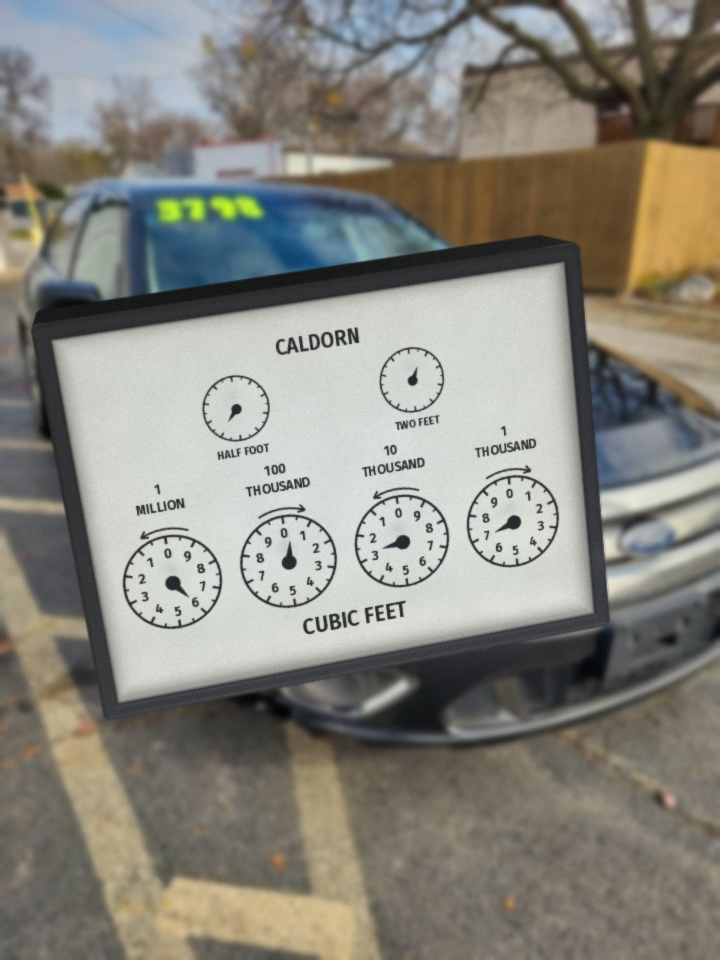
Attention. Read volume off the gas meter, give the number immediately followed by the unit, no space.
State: 602700ft³
